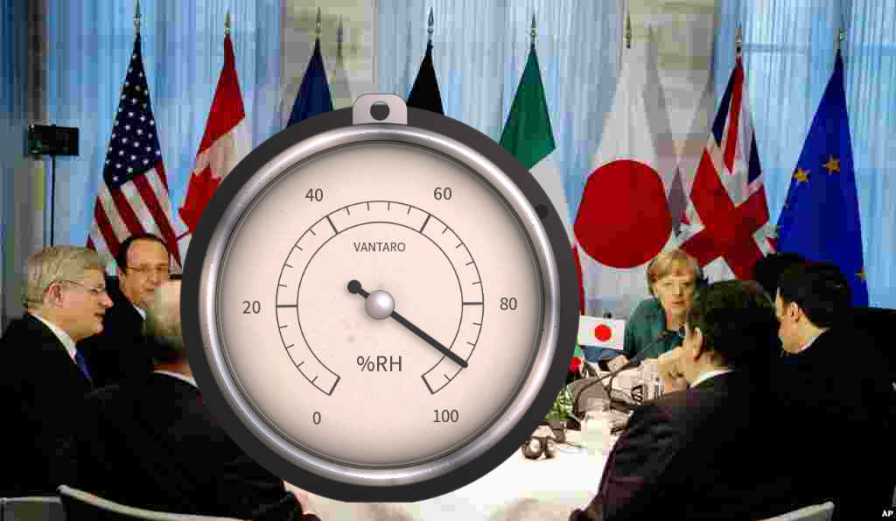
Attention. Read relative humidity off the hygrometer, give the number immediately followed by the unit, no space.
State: 92%
